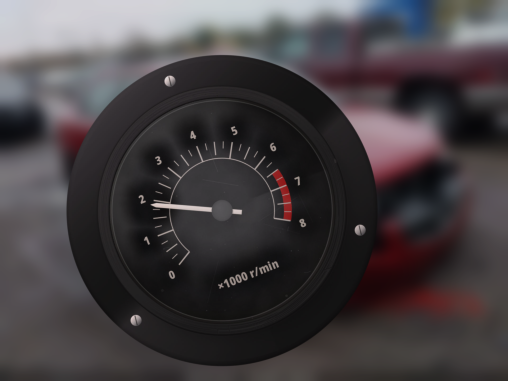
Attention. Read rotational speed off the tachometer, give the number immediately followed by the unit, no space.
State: 1875rpm
